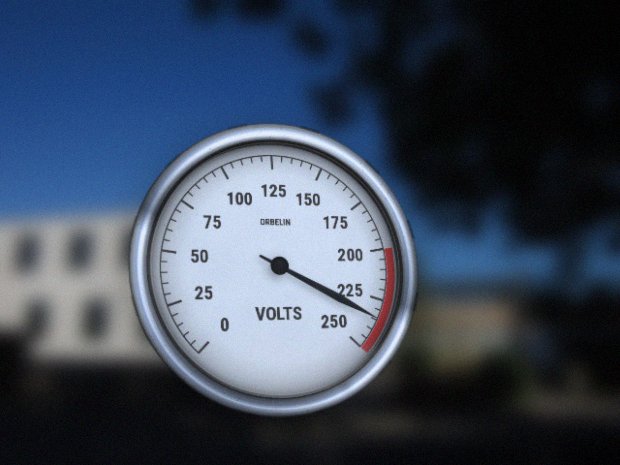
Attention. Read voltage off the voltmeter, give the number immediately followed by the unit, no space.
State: 235V
